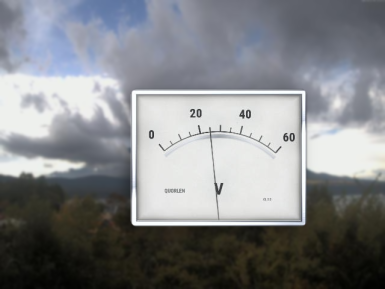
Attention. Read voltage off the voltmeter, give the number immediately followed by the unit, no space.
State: 25V
